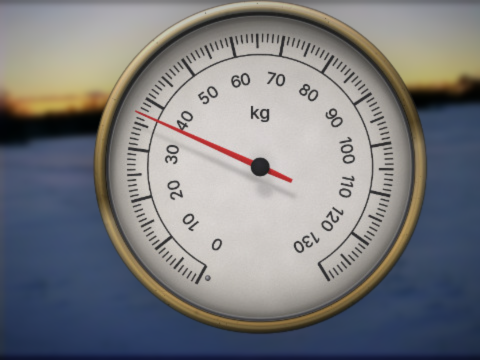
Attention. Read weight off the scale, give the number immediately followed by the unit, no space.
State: 37kg
